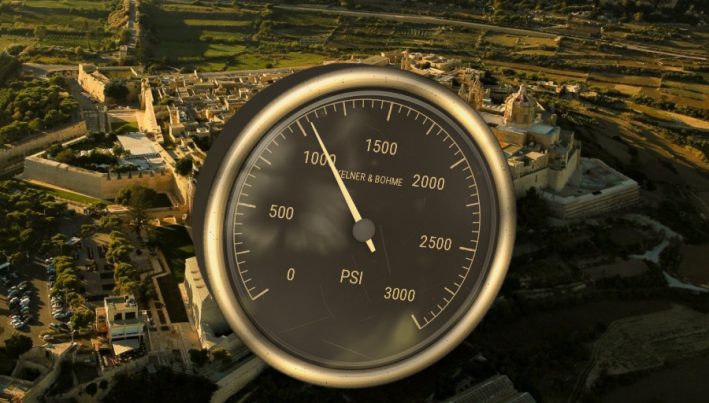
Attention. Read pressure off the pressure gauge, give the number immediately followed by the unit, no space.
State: 1050psi
